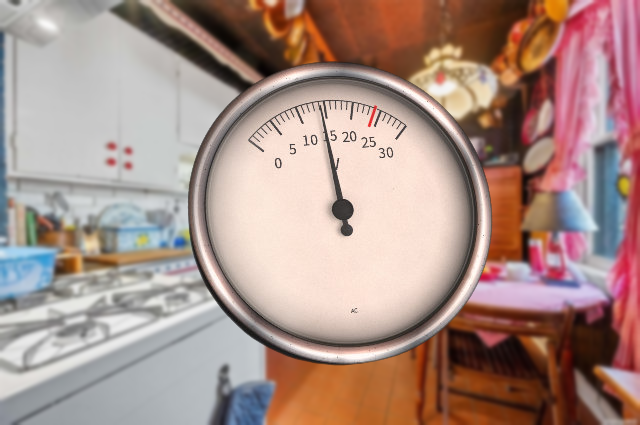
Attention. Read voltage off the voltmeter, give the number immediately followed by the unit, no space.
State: 14V
